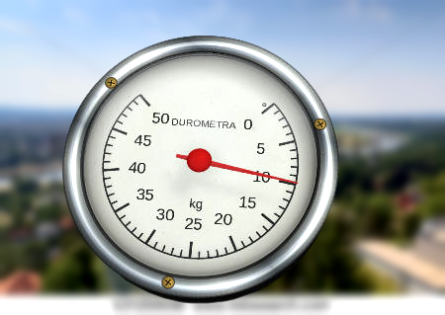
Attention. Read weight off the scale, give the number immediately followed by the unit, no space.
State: 10kg
